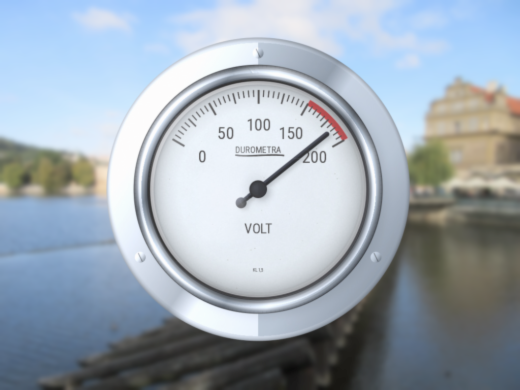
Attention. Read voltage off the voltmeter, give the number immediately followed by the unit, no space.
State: 185V
